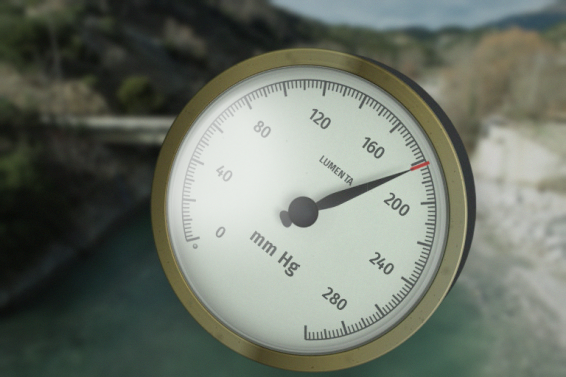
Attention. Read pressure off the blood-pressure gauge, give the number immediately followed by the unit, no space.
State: 182mmHg
